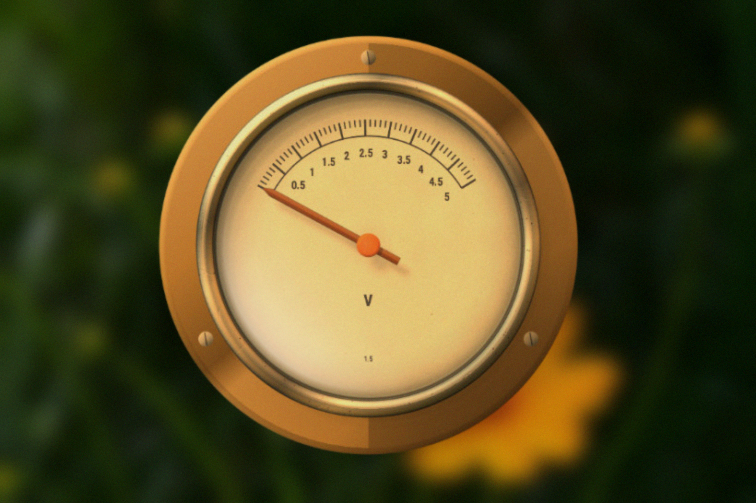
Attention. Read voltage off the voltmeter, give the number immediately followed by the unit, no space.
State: 0V
